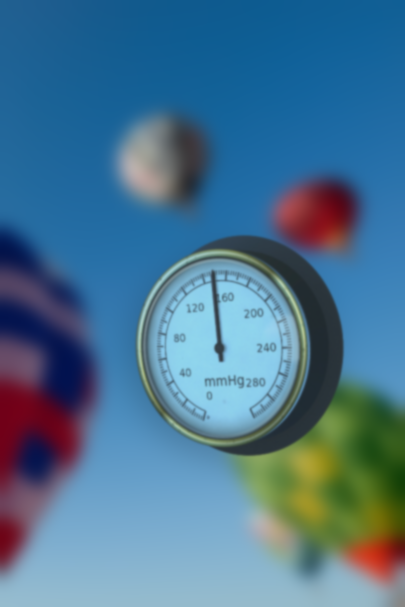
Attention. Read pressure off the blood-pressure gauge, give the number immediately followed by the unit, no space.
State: 150mmHg
